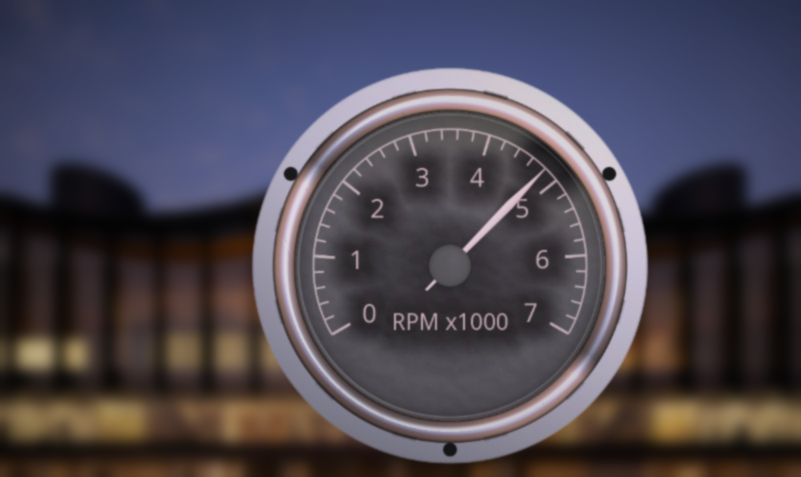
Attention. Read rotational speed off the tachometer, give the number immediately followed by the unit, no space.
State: 4800rpm
